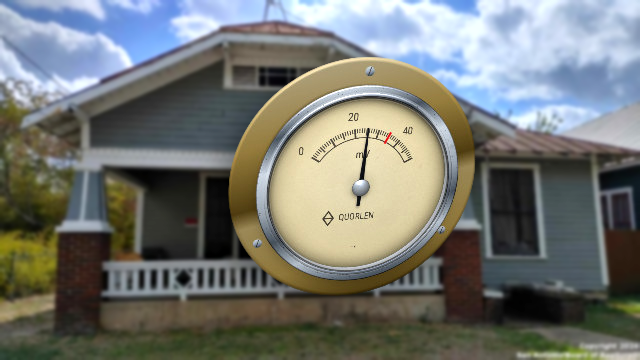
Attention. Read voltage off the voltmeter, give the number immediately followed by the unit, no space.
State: 25mV
